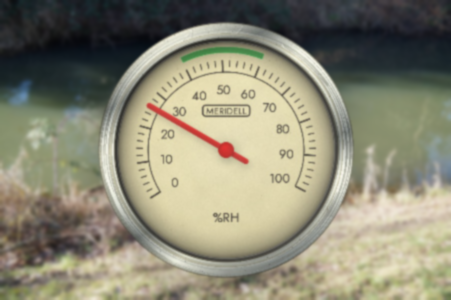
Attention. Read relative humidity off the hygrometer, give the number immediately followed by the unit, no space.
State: 26%
